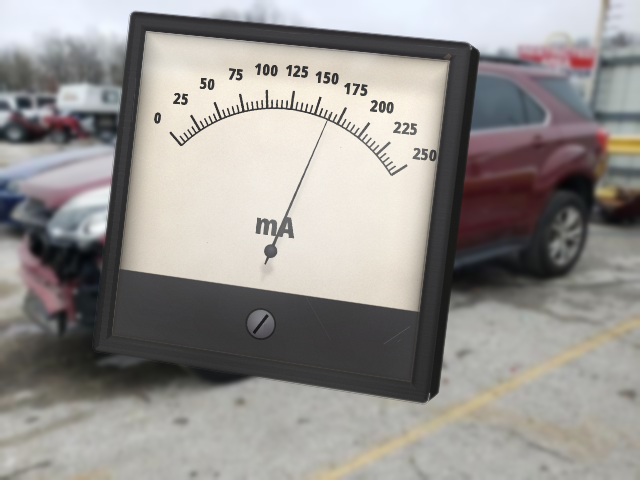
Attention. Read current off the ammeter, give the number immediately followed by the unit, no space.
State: 165mA
